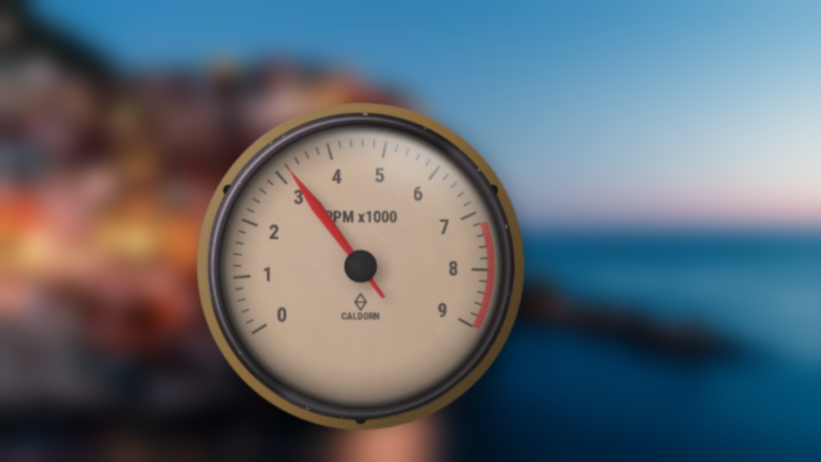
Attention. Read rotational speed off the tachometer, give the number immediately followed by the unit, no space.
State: 3200rpm
